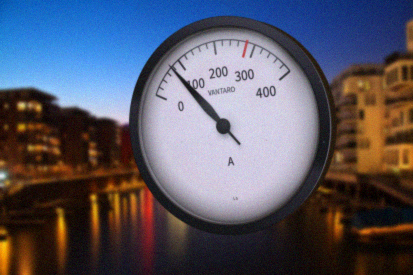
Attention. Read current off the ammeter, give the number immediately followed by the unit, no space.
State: 80A
